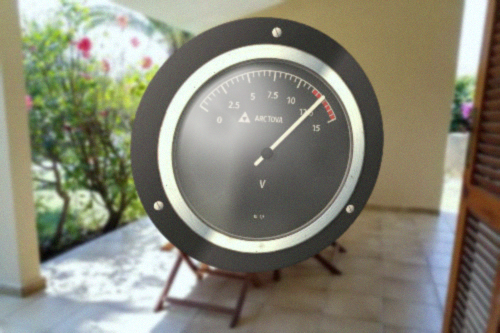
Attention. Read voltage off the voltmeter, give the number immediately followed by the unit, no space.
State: 12.5V
